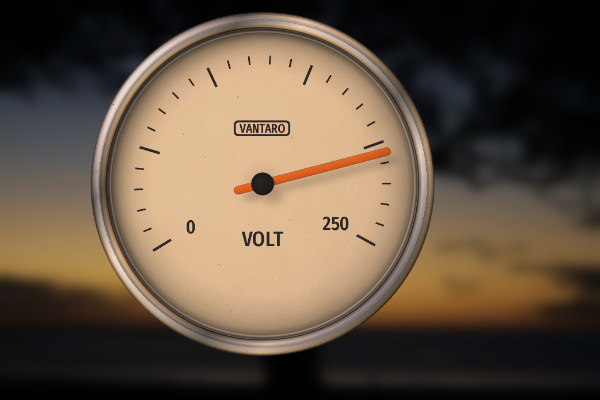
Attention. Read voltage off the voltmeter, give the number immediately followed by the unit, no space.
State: 205V
